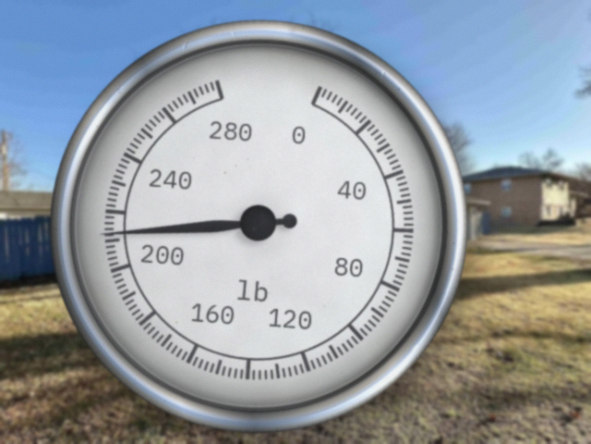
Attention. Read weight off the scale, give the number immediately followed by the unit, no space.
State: 212lb
